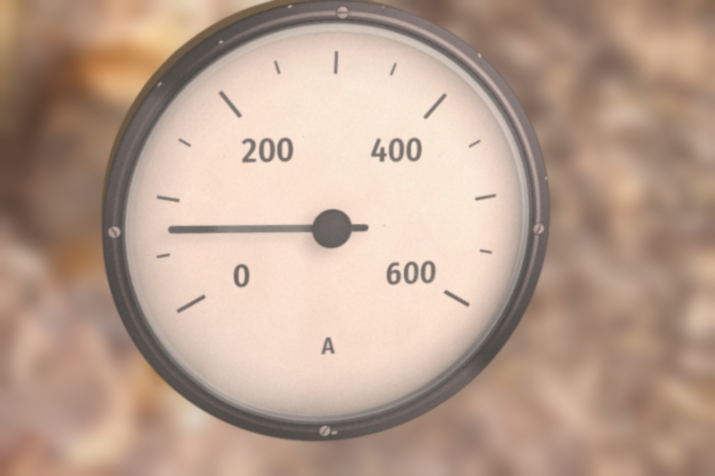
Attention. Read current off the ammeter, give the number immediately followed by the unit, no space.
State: 75A
